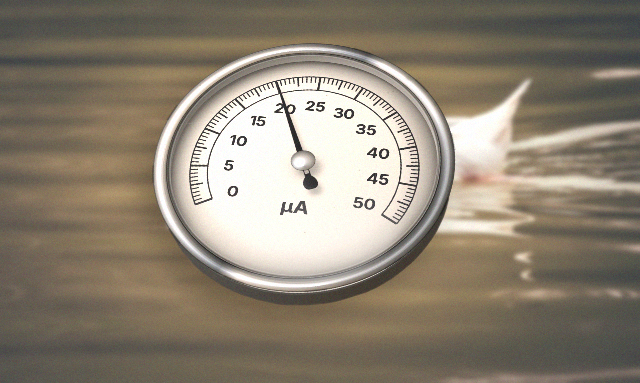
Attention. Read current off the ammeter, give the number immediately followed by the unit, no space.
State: 20µA
